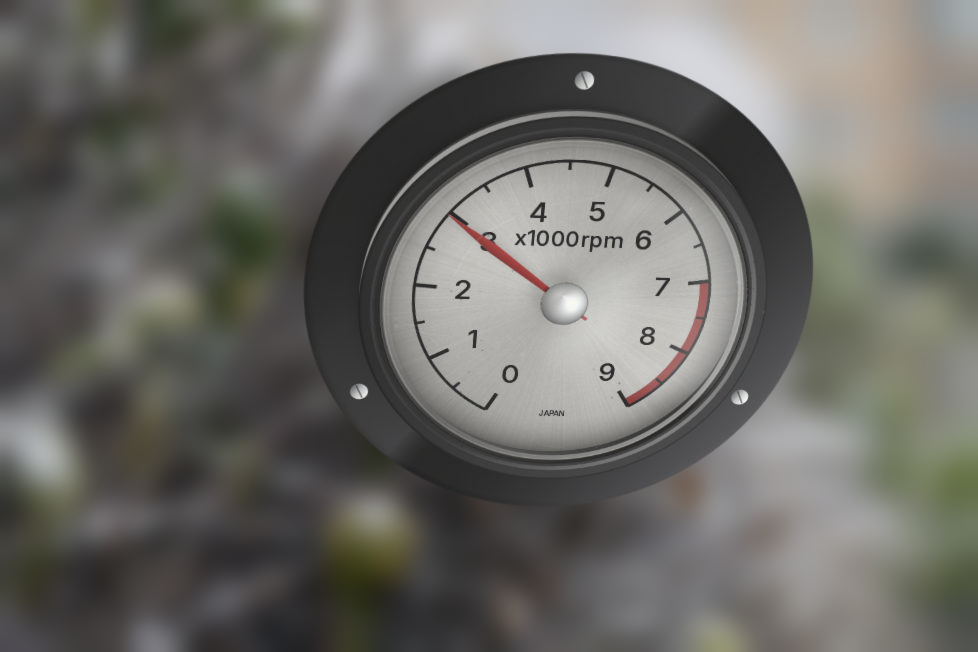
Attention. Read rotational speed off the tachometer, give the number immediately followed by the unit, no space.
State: 3000rpm
